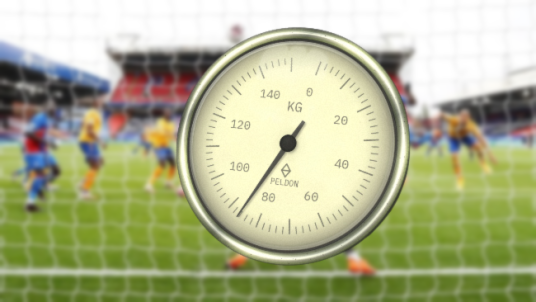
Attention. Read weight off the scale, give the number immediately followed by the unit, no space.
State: 86kg
